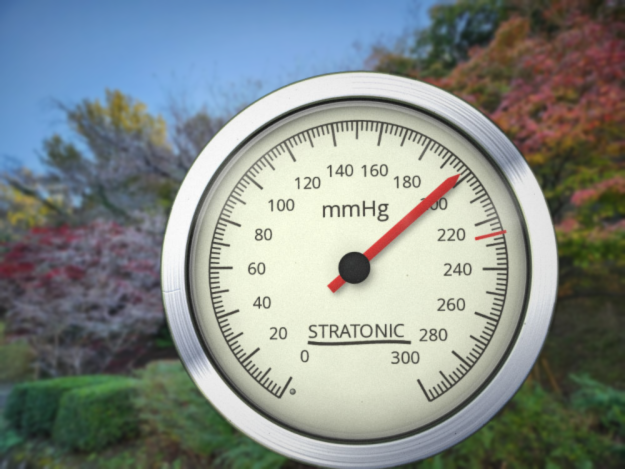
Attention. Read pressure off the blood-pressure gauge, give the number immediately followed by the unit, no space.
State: 198mmHg
